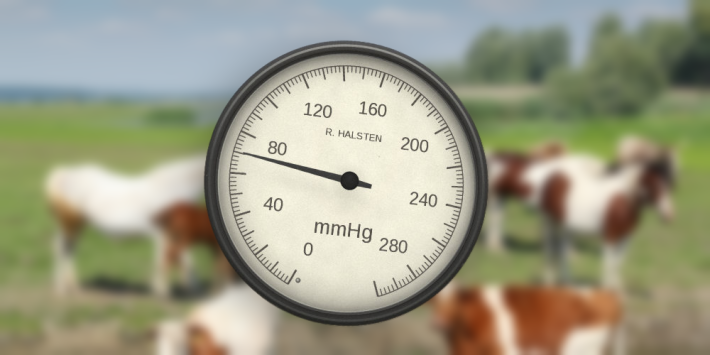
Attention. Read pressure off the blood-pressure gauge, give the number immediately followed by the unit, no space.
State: 70mmHg
